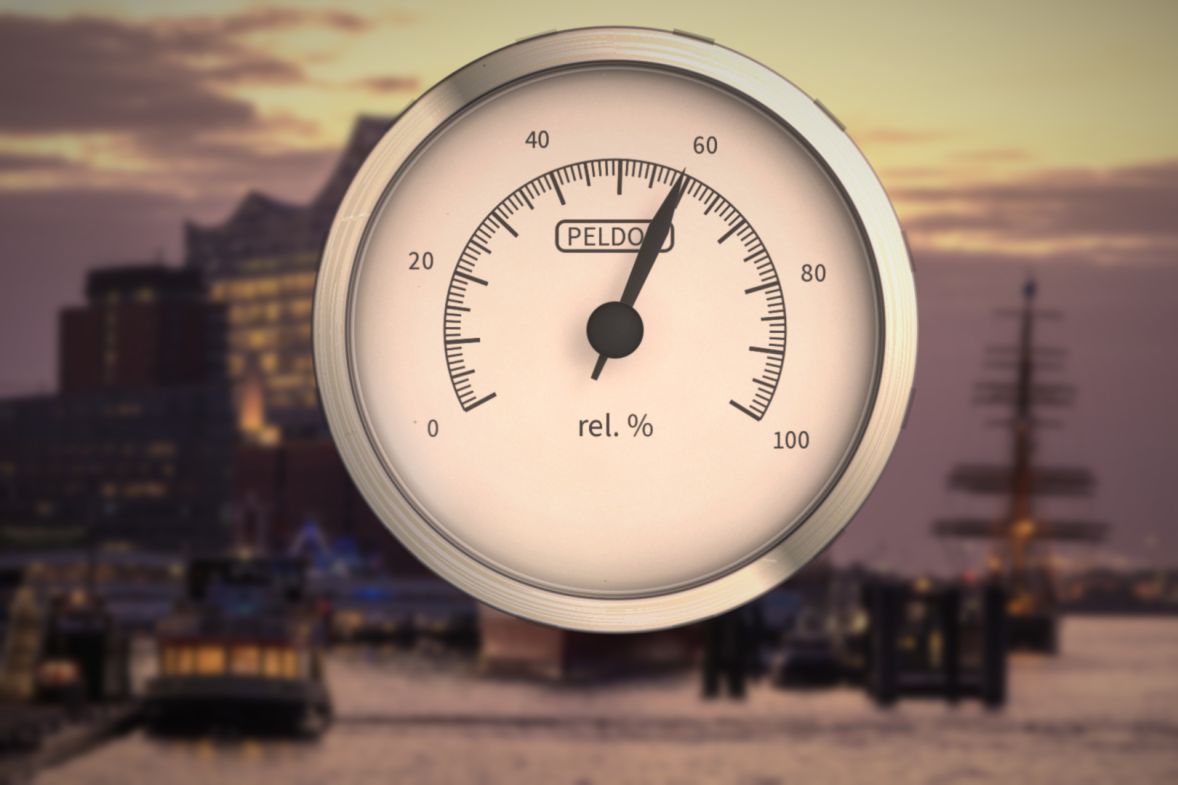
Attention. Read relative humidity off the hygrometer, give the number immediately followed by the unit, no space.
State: 59%
